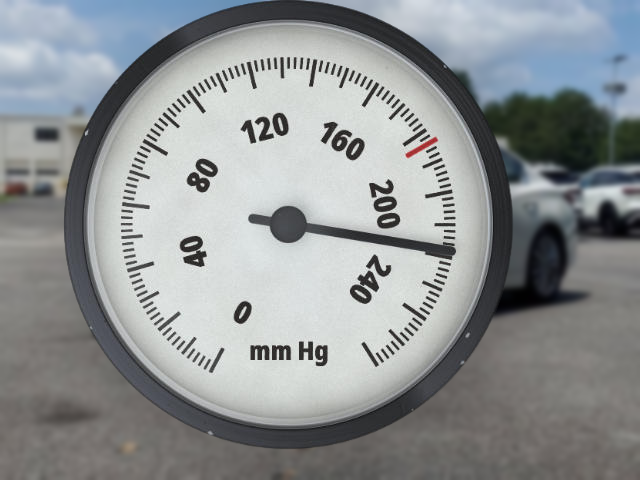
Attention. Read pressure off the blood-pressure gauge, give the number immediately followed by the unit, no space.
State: 218mmHg
